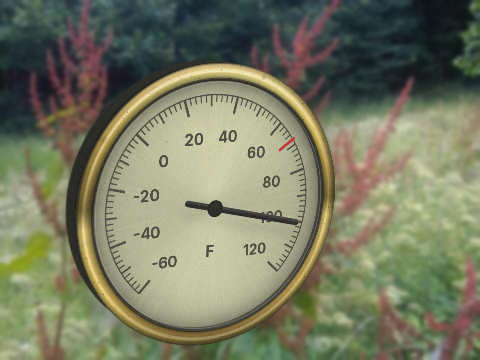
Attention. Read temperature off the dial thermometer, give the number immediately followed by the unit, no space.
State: 100°F
